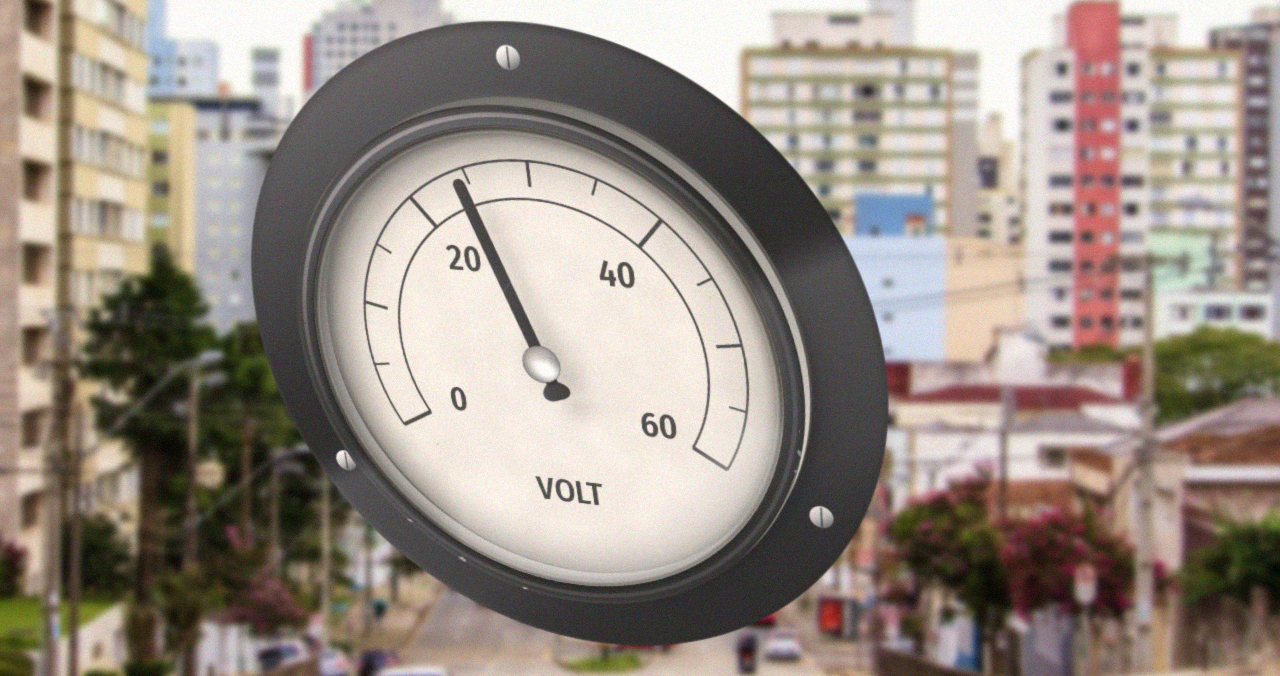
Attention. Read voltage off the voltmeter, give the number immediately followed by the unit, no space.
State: 25V
